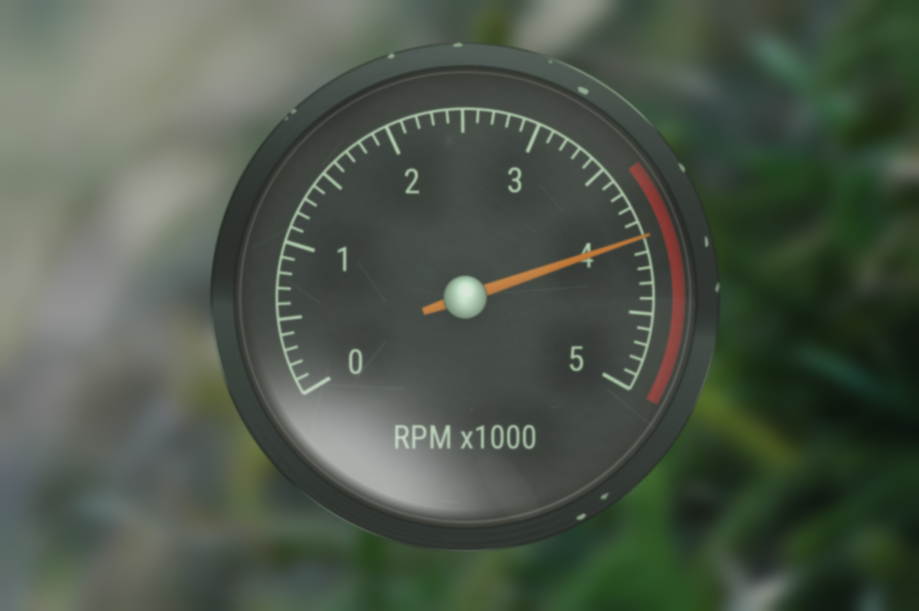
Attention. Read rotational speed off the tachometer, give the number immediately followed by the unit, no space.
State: 4000rpm
